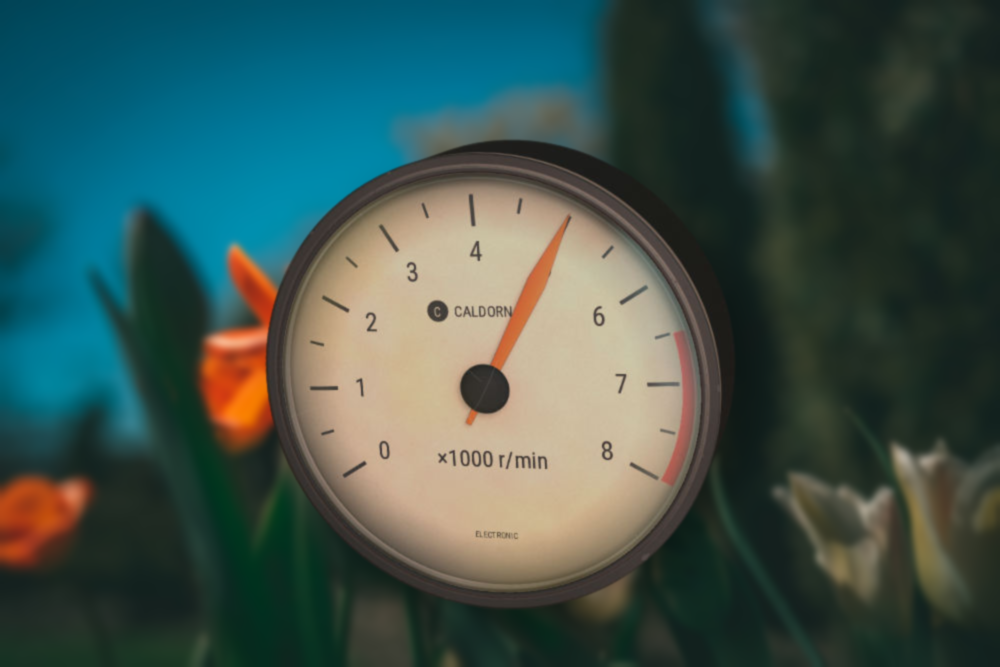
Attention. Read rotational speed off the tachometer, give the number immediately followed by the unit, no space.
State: 5000rpm
